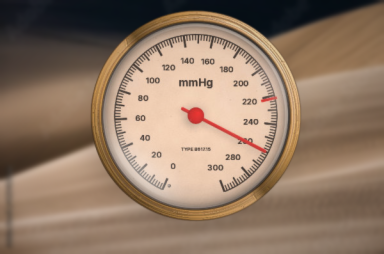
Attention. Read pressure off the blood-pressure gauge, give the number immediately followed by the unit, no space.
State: 260mmHg
